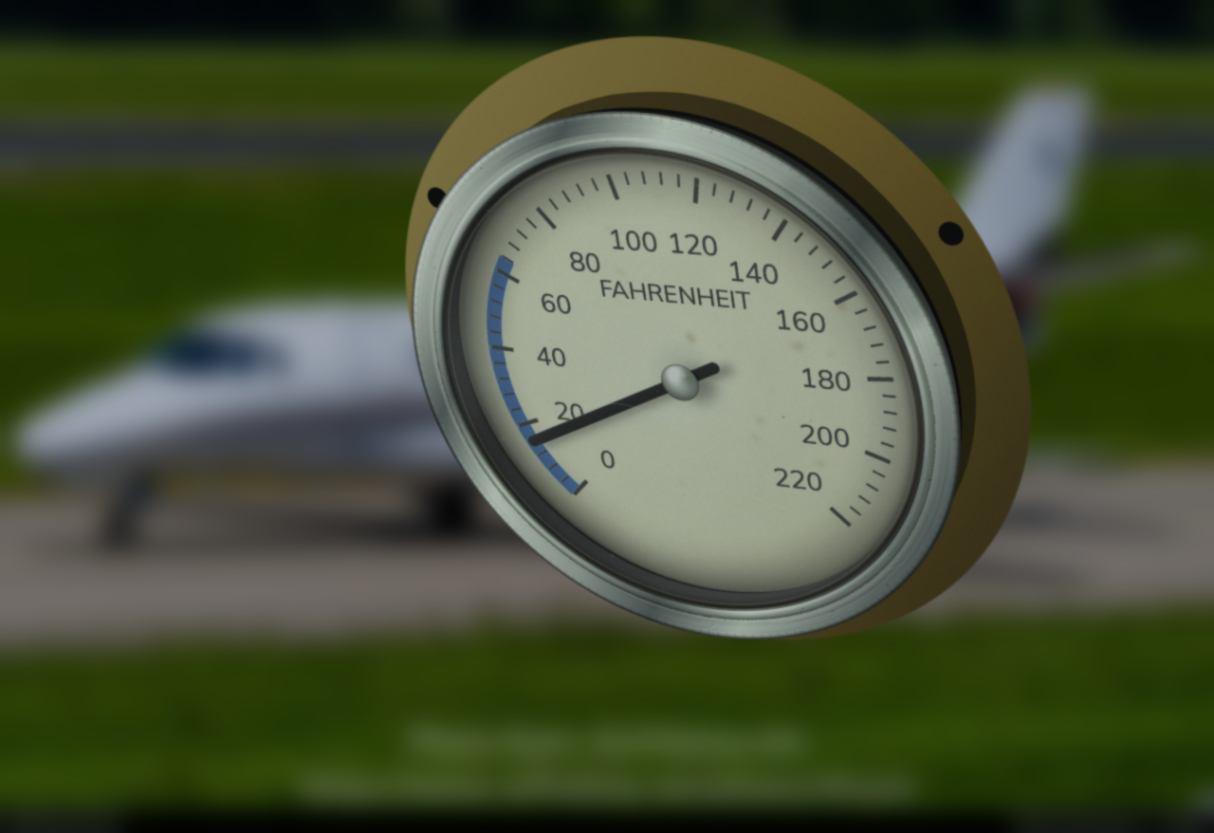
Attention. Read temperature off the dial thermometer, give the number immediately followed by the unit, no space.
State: 16°F
